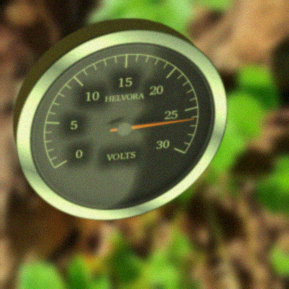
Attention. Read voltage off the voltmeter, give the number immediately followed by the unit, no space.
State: 26V
